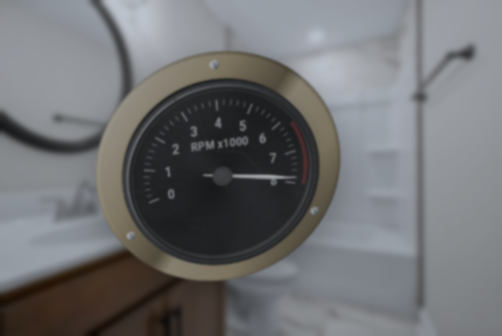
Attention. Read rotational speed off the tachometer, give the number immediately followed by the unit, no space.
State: 7800rpm
